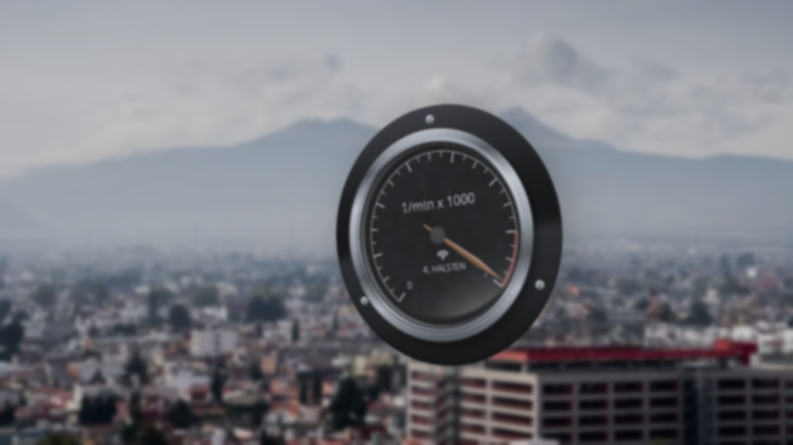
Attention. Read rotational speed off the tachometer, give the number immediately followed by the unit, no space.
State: 6875rpm
